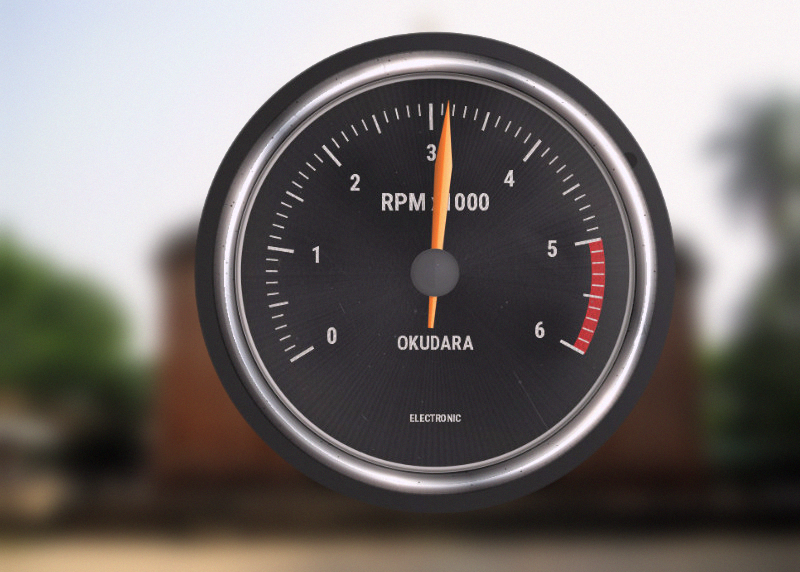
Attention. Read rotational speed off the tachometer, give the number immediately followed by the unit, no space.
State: 3150rpm
